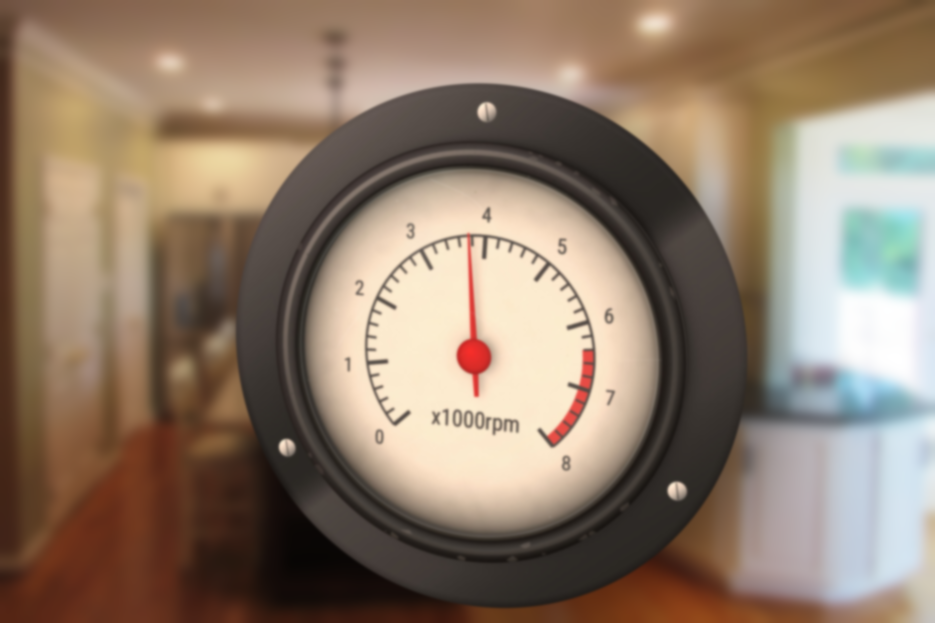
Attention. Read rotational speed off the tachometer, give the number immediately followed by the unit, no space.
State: 3800rpm
